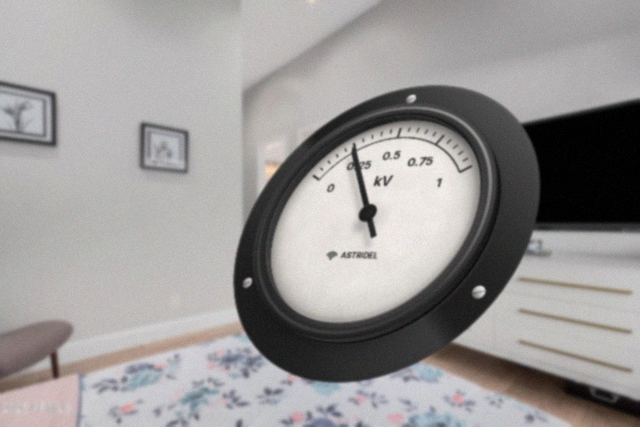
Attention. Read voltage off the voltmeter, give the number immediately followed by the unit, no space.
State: 0.25kV
